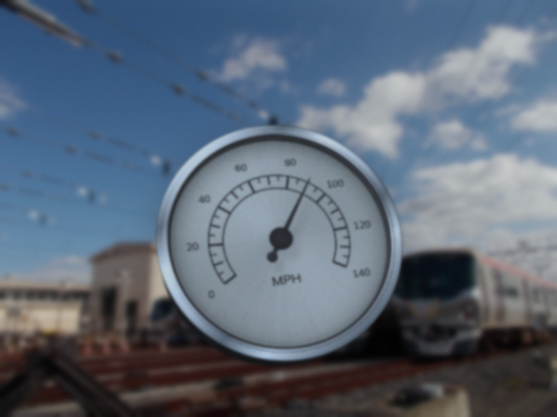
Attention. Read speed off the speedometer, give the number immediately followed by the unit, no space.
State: 90mph
